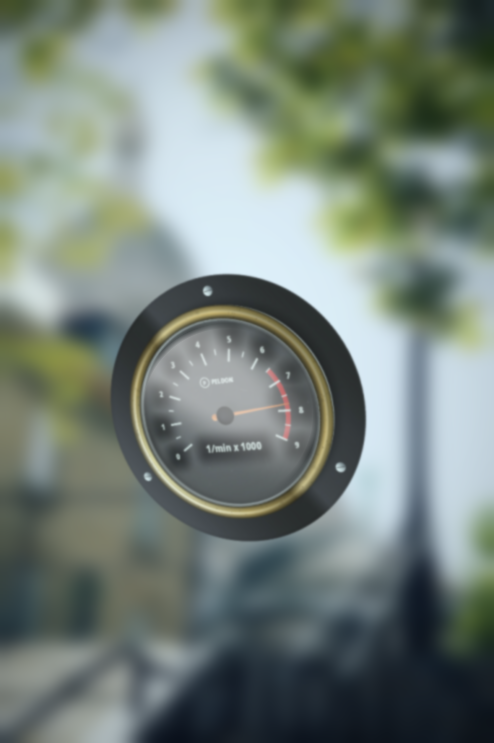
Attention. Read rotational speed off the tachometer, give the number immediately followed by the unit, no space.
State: 7750rpm
